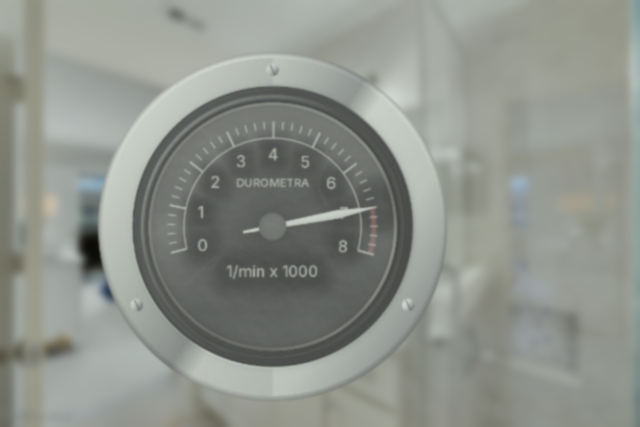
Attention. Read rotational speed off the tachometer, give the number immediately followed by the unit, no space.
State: 7000rpm
